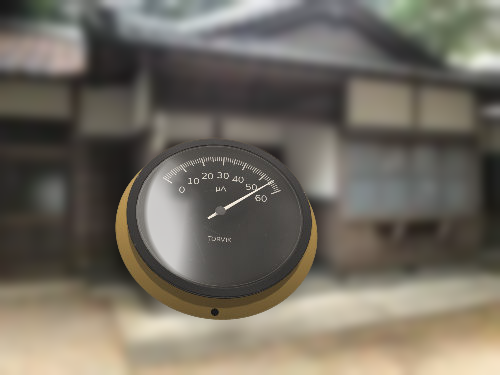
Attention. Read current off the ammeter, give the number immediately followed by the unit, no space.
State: 55µA
